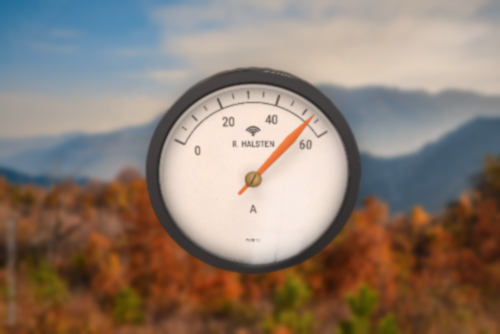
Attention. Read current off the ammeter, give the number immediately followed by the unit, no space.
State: 52.5A
